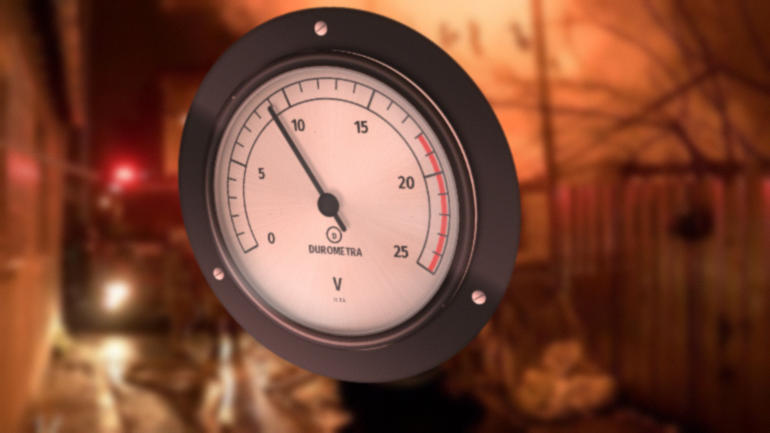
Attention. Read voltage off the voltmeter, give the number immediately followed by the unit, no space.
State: 9V
